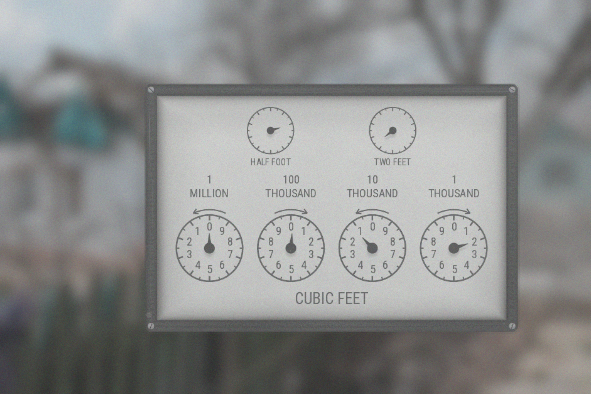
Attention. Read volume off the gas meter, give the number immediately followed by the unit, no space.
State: 1200ft³
